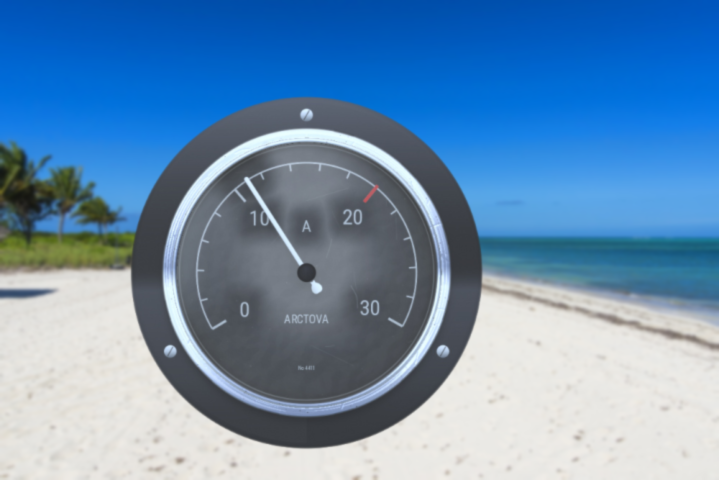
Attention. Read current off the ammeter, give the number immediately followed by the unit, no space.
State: 11A
